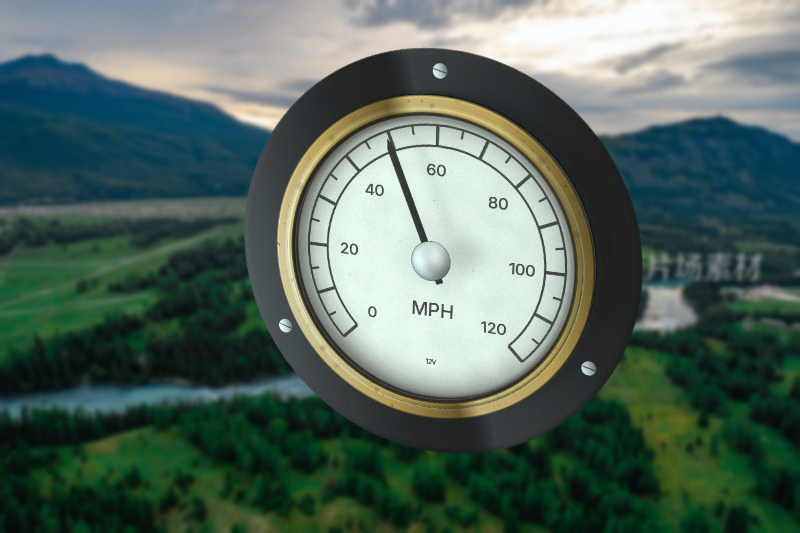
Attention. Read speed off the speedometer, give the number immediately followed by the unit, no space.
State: 50mph
